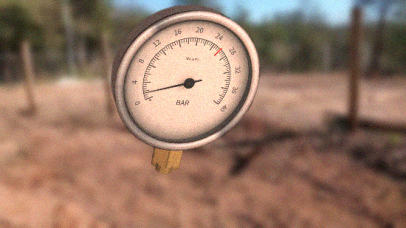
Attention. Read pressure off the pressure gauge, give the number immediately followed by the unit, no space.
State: 2bar
